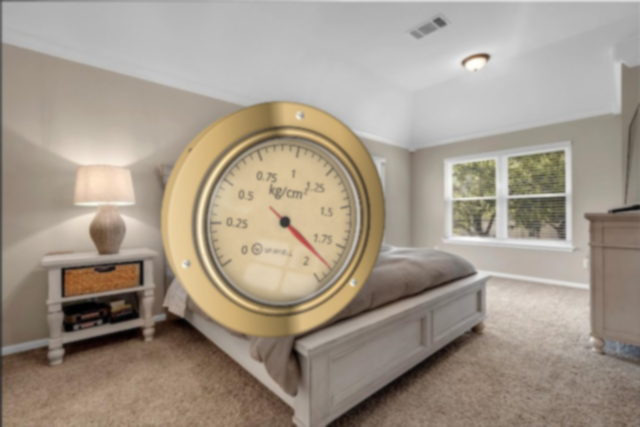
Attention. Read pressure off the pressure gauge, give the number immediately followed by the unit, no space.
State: 1.9kg/cm²
